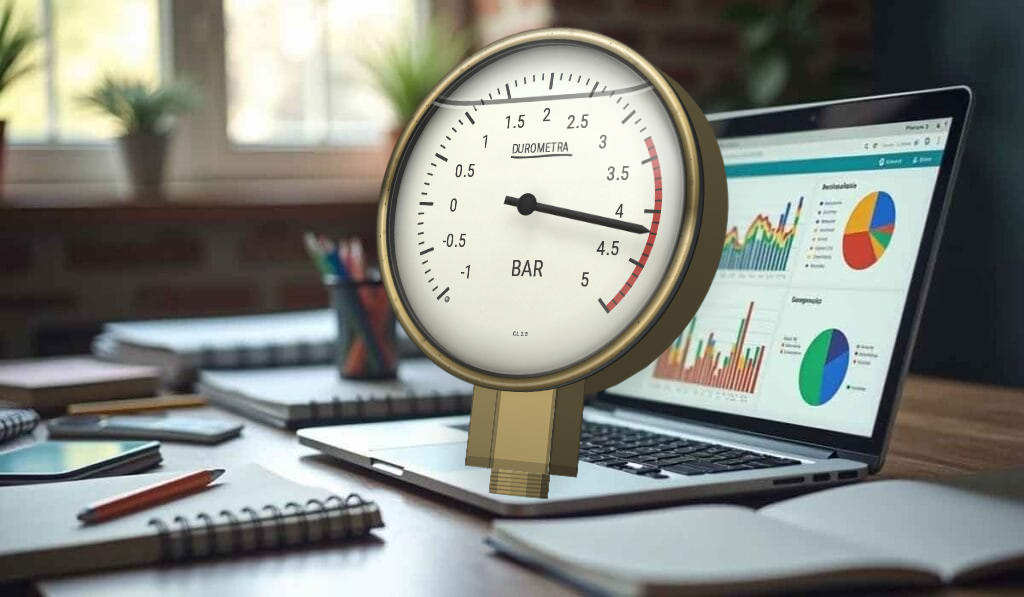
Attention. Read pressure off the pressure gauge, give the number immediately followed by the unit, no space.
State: 4.2bar
